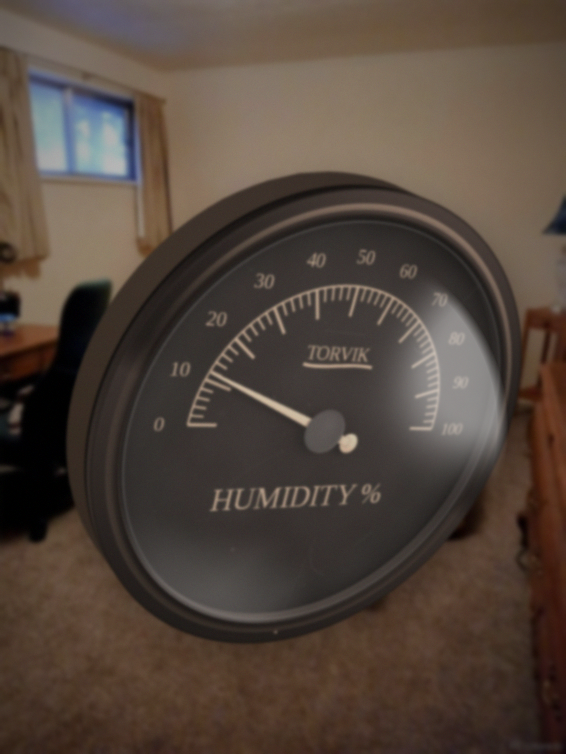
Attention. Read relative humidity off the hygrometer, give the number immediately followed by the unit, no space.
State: 12%
